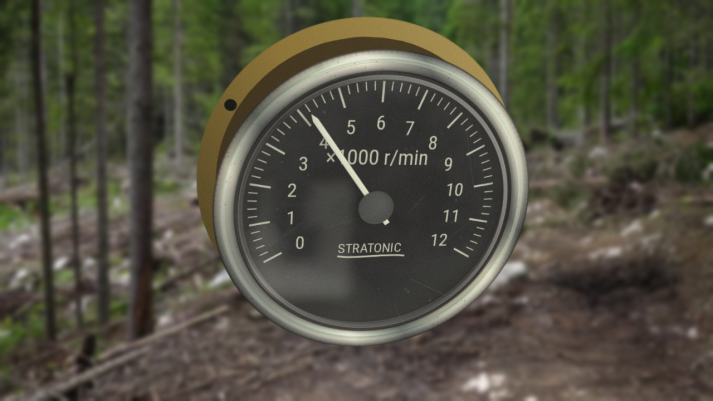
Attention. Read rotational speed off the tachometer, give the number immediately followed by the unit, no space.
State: 4200rpm
